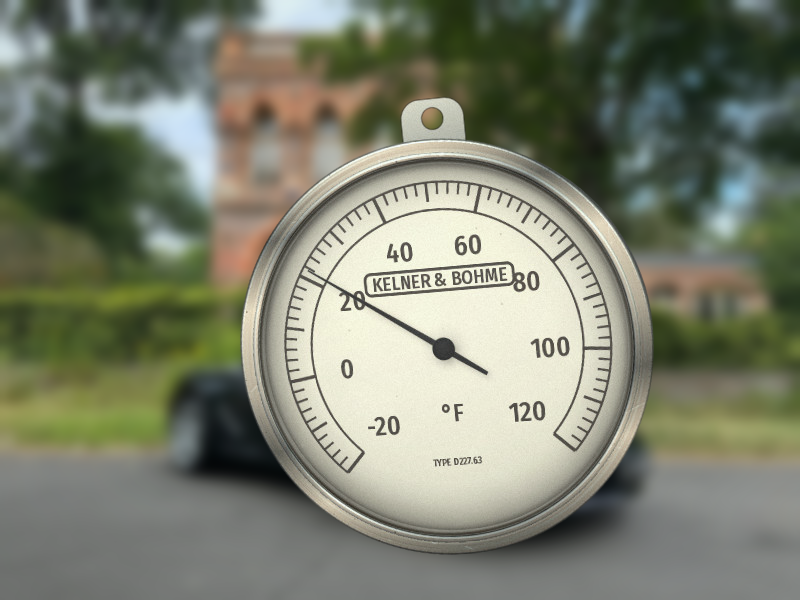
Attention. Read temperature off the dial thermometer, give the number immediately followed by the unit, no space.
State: 22°F
